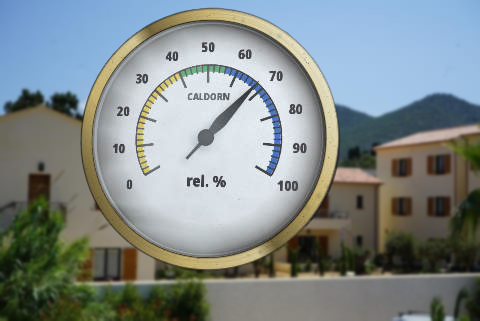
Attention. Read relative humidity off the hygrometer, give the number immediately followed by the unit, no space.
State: 68%
